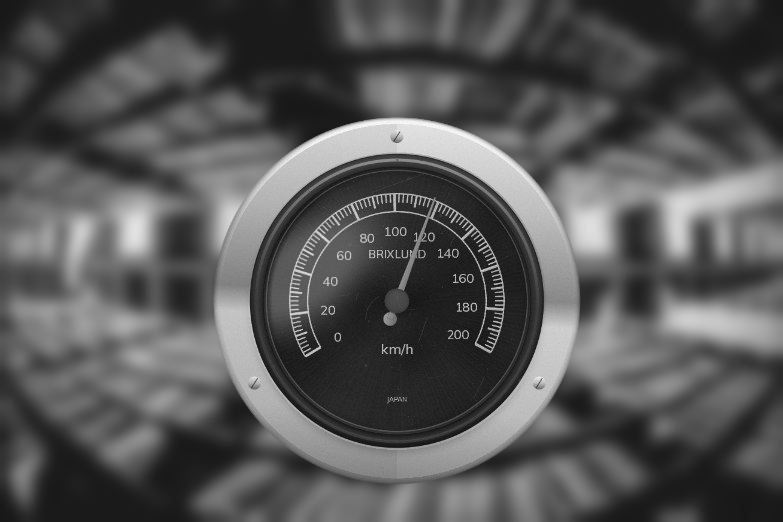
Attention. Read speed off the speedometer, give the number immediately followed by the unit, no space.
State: 118km/h
